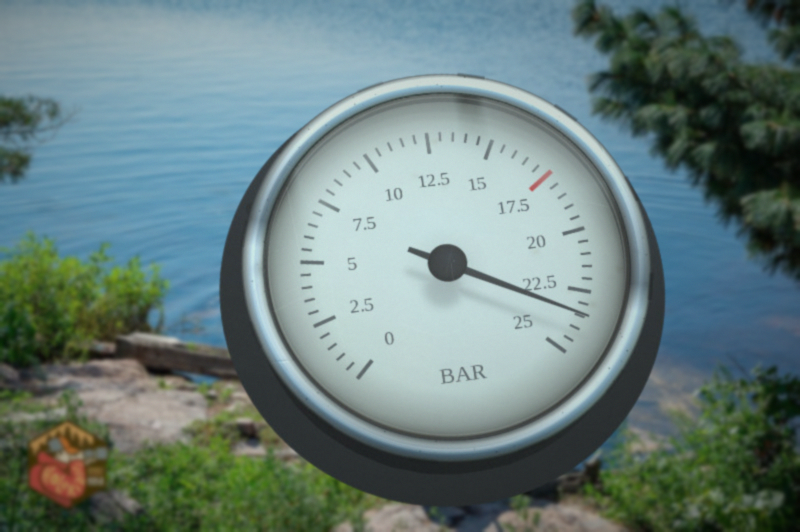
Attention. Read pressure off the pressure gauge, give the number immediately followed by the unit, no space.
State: 23.5bar
